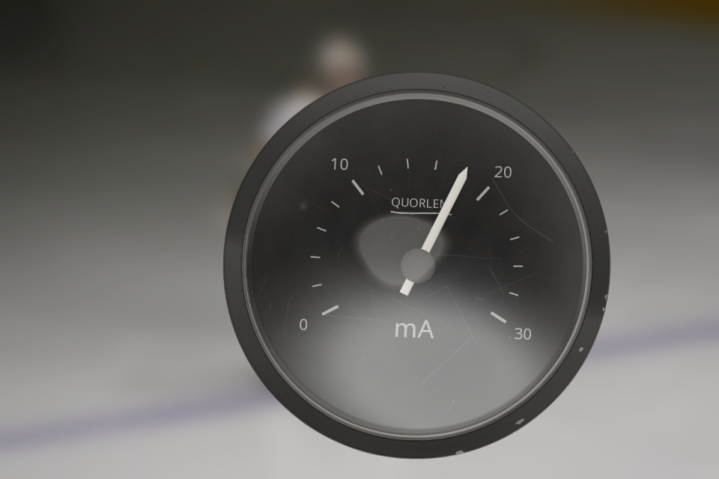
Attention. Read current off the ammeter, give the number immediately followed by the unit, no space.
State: 18mA
